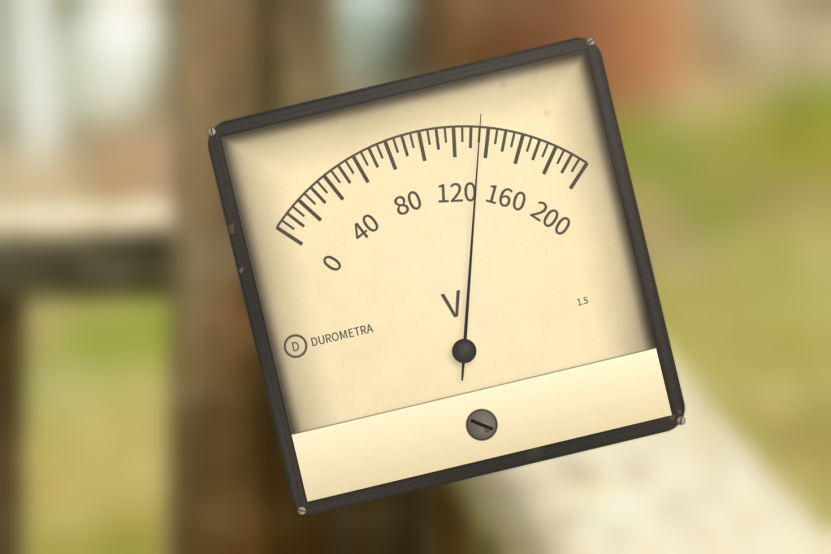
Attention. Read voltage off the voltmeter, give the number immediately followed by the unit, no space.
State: 135V
